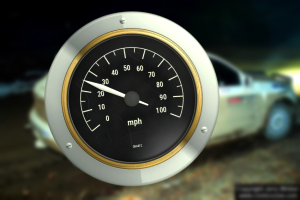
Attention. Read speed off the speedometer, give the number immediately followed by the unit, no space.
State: 25mph
